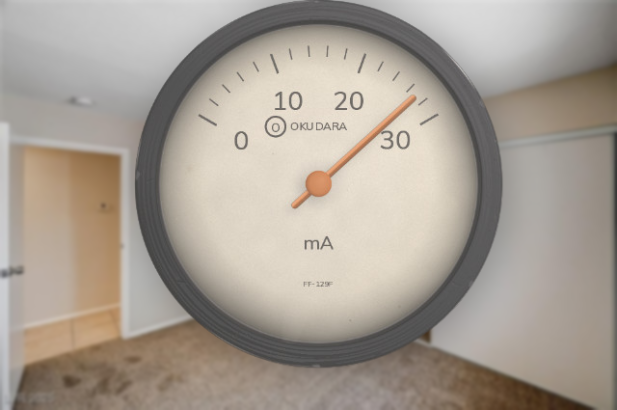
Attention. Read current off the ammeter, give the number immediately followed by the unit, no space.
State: 27mA
